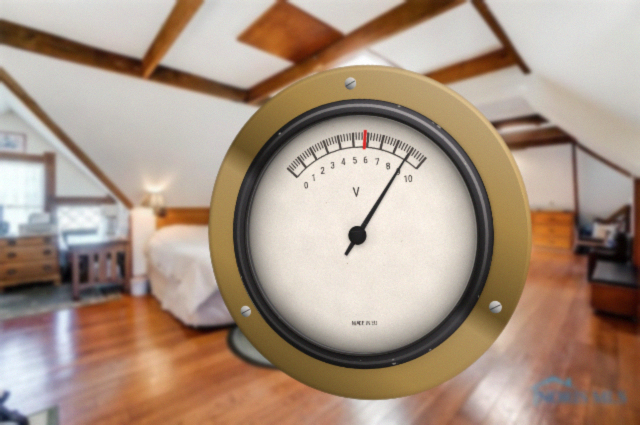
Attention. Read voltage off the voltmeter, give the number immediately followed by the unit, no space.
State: 9V
